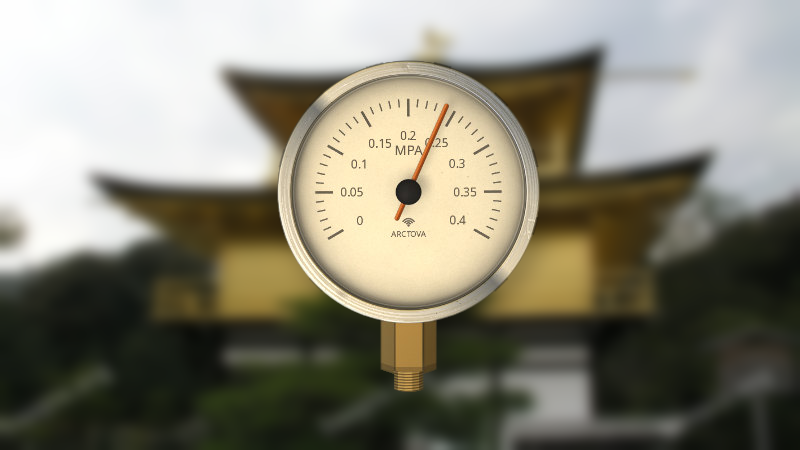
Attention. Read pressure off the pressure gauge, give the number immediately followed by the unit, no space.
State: 0.24MPa
